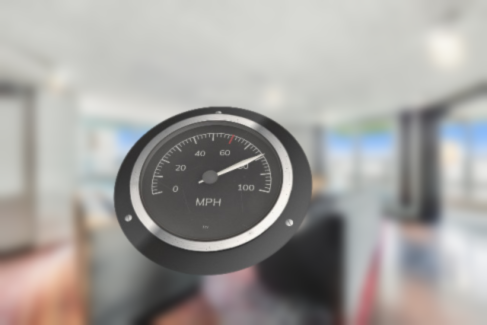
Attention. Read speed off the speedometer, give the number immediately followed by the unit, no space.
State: 80mph
